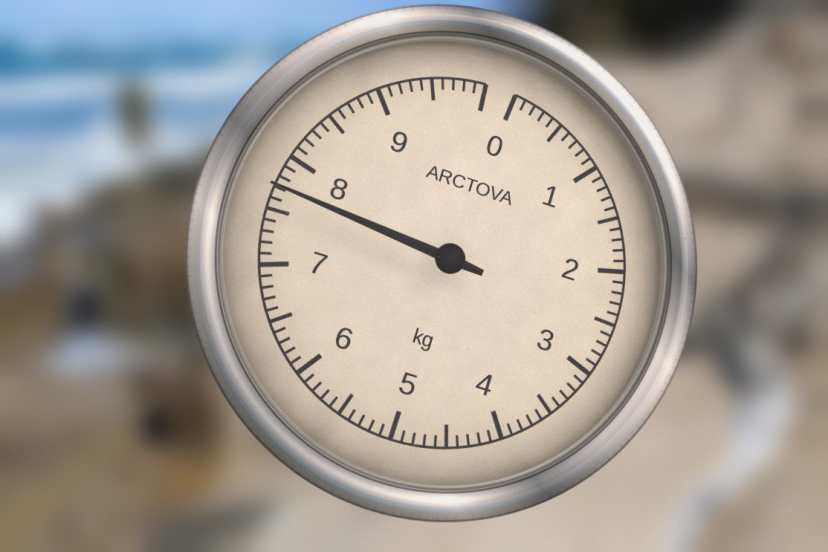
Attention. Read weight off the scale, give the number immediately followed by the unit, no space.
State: 7.7kg
